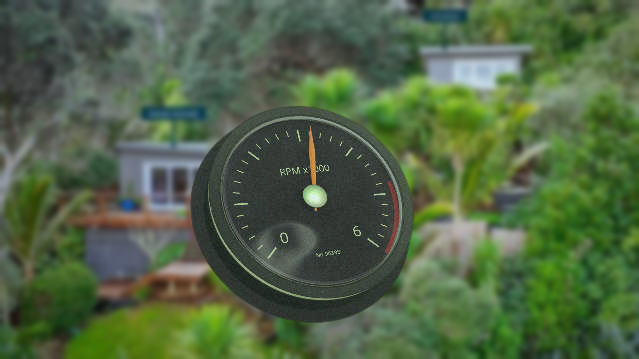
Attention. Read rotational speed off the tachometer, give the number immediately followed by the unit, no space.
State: 3200rpm
